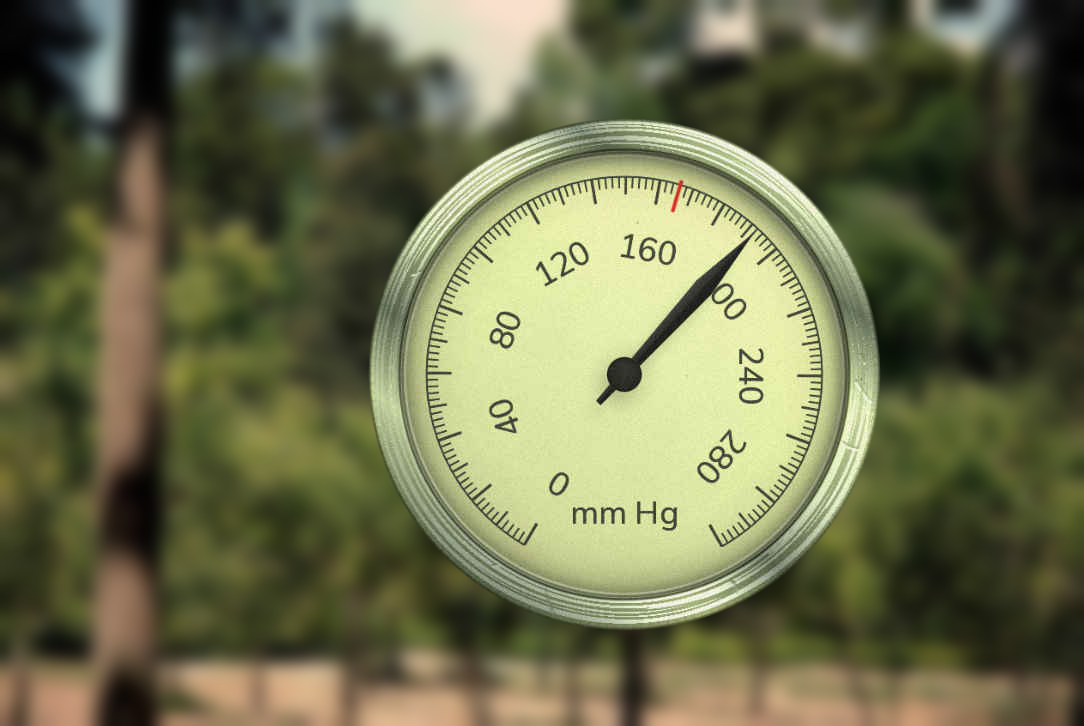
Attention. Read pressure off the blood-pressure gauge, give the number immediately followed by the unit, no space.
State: 192mmHg
